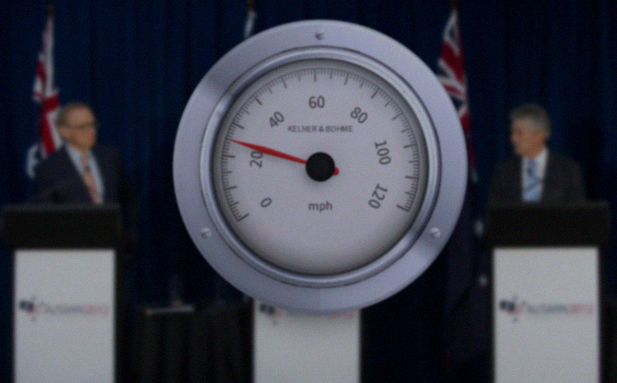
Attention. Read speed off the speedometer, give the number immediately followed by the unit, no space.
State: 25mph
